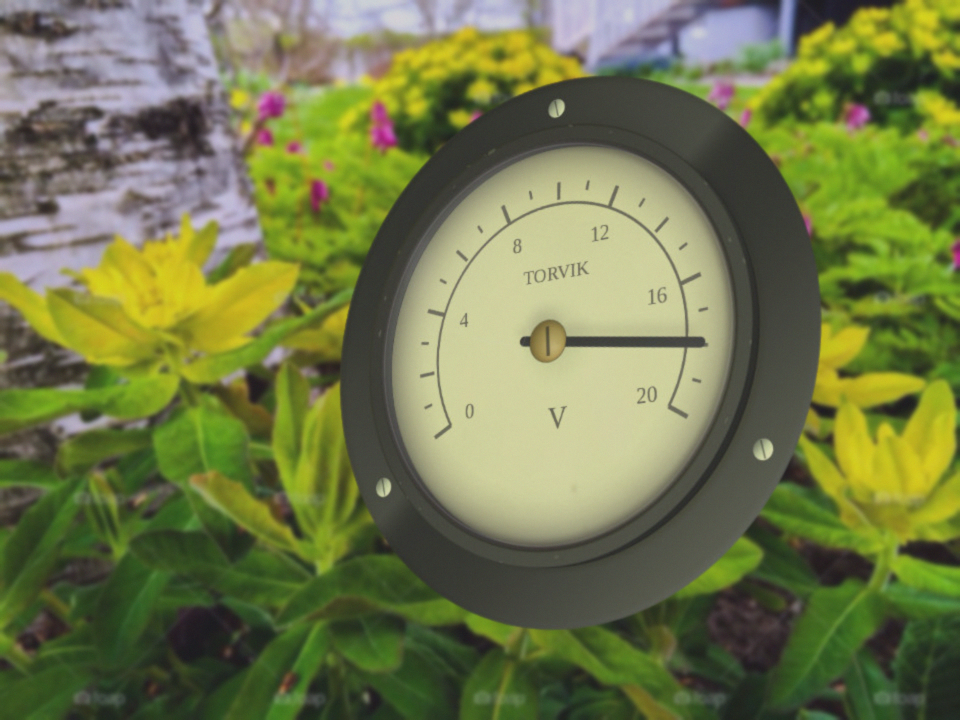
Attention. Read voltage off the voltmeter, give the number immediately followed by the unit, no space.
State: 18V
